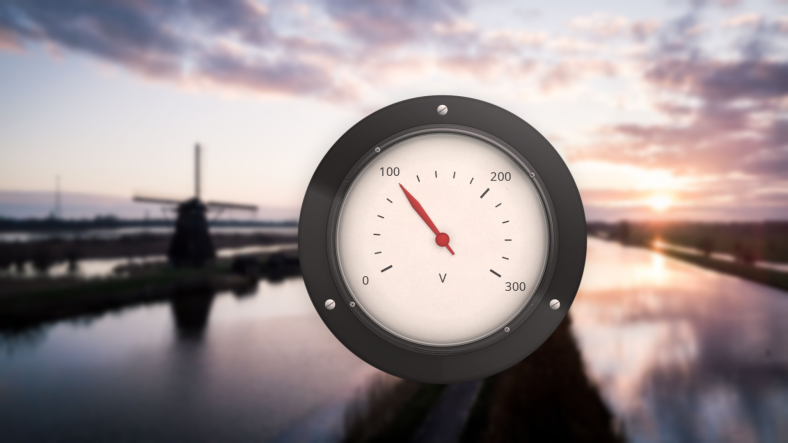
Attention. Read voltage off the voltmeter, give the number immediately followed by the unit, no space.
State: 100V
